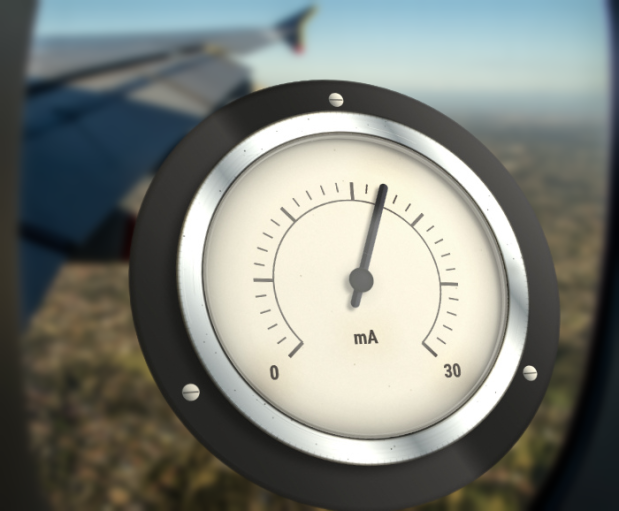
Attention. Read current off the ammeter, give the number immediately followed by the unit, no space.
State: 17mA
